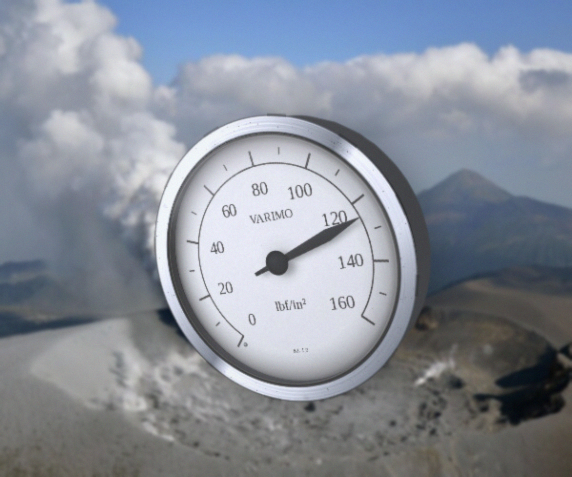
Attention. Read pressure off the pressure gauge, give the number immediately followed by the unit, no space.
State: 125psi
